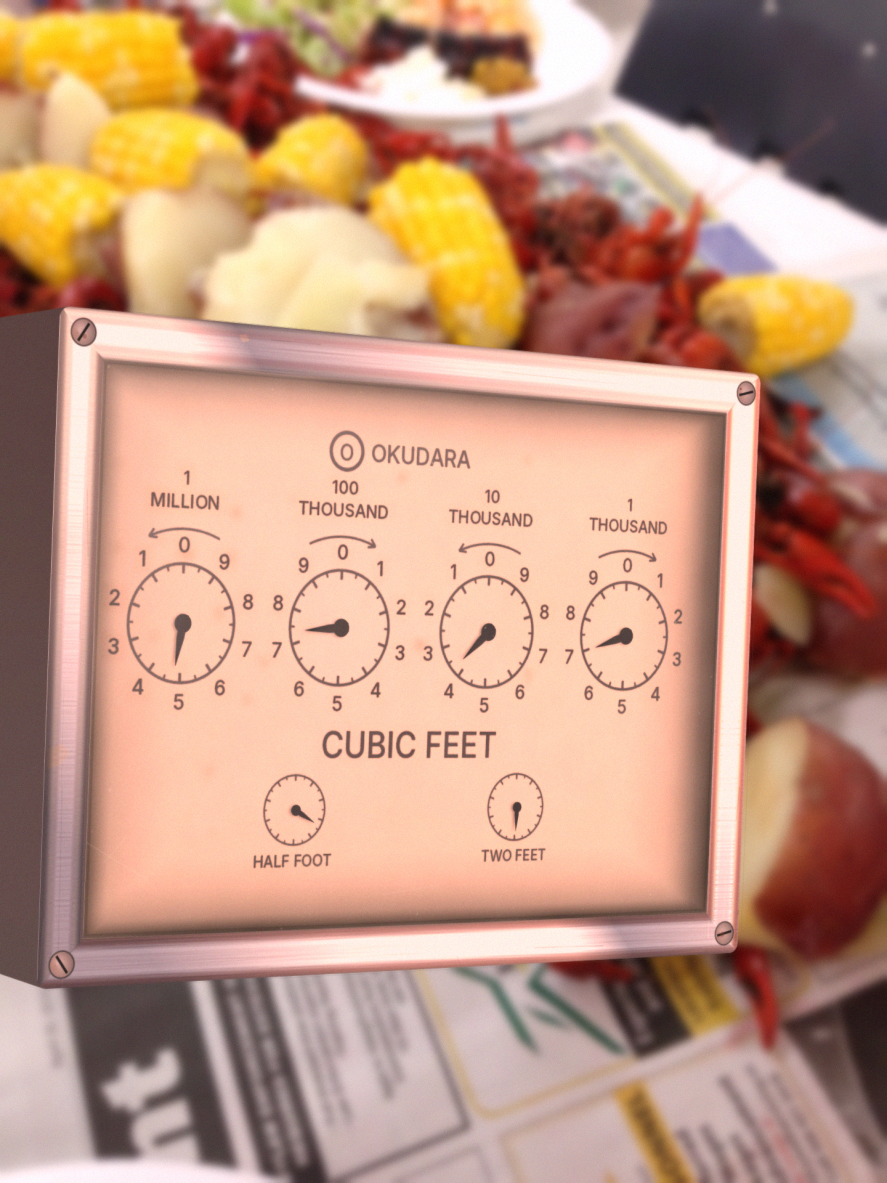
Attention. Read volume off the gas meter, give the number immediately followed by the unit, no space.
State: 473700ft³
